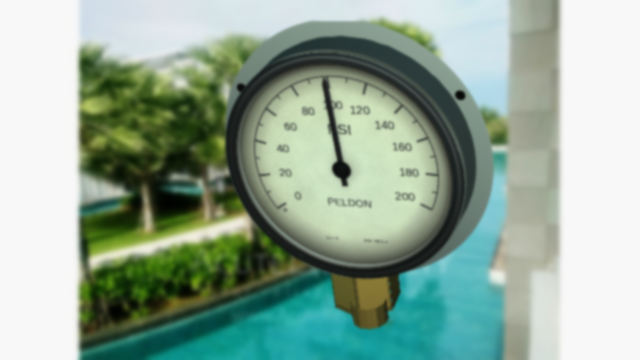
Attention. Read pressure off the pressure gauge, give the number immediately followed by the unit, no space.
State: 100psi
